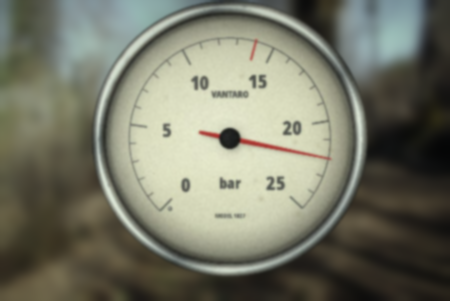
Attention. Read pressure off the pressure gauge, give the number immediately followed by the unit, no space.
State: 22bar
